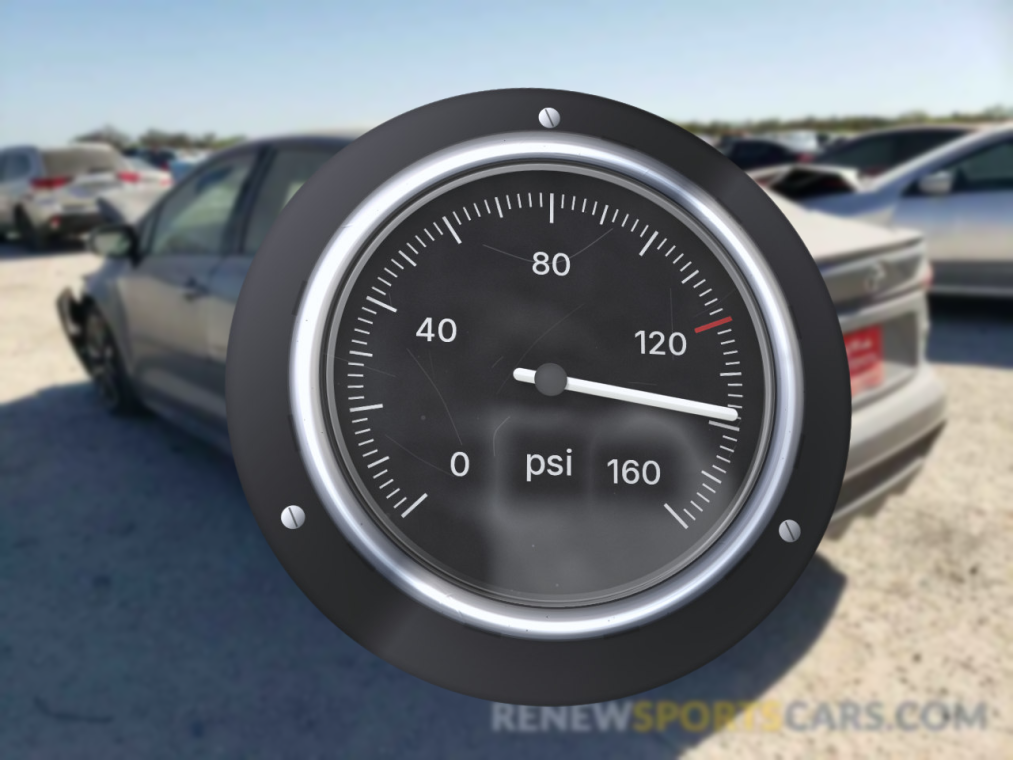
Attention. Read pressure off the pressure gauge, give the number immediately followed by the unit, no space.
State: 138psi
